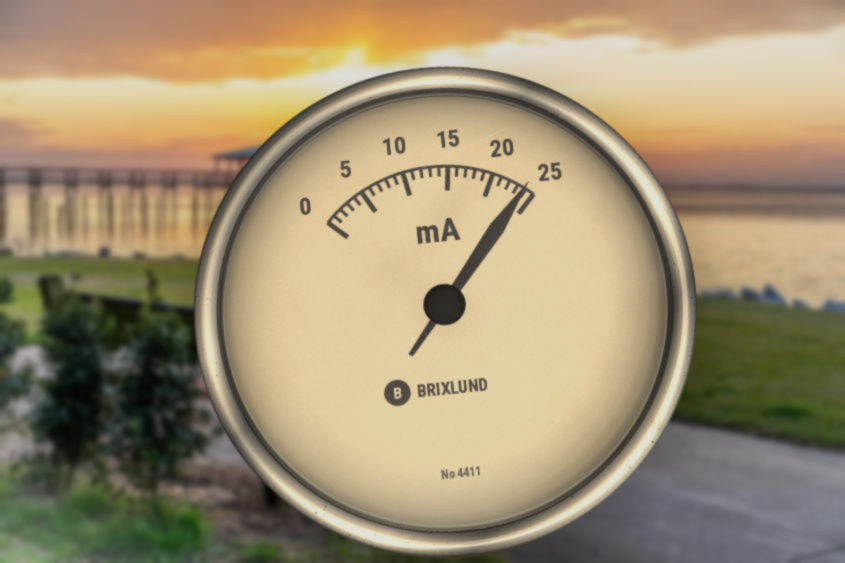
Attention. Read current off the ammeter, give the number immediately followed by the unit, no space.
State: 24mA
